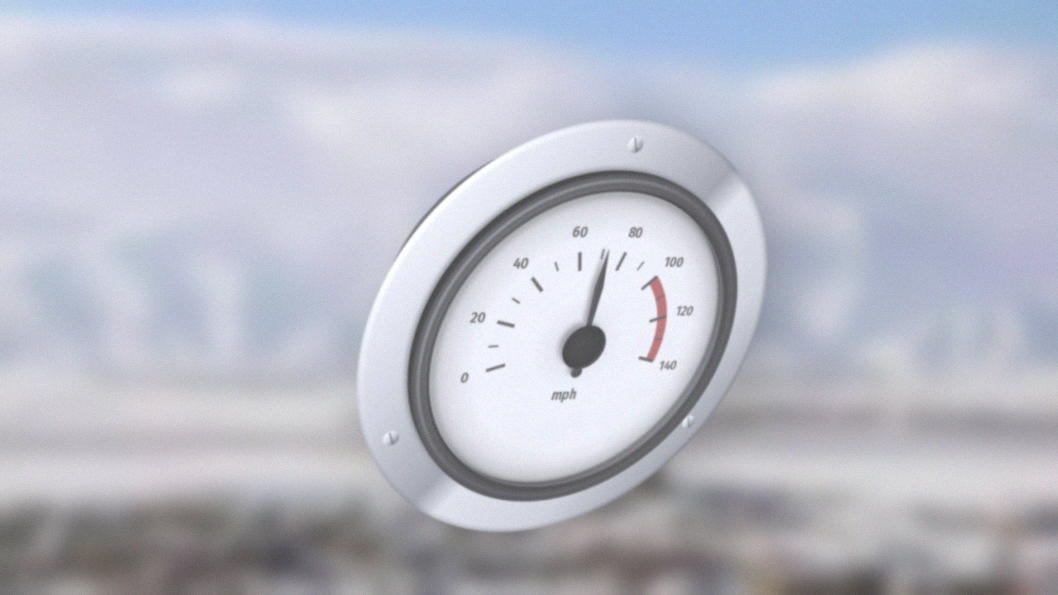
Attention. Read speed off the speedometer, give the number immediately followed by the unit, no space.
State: 70mph
